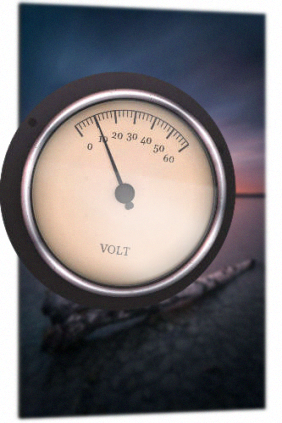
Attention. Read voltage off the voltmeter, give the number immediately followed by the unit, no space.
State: 10V
